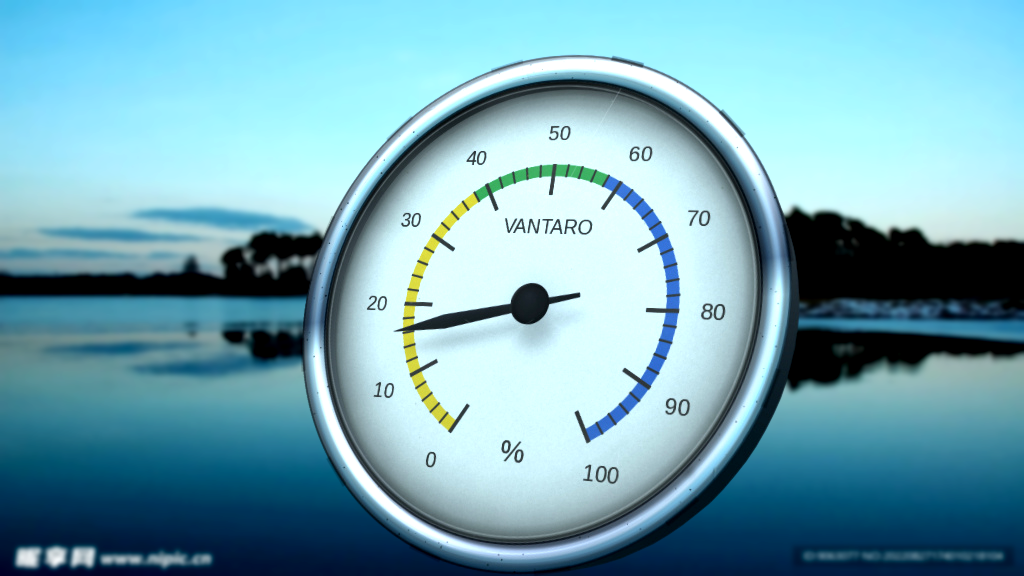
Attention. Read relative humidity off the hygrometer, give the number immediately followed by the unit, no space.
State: 16%
